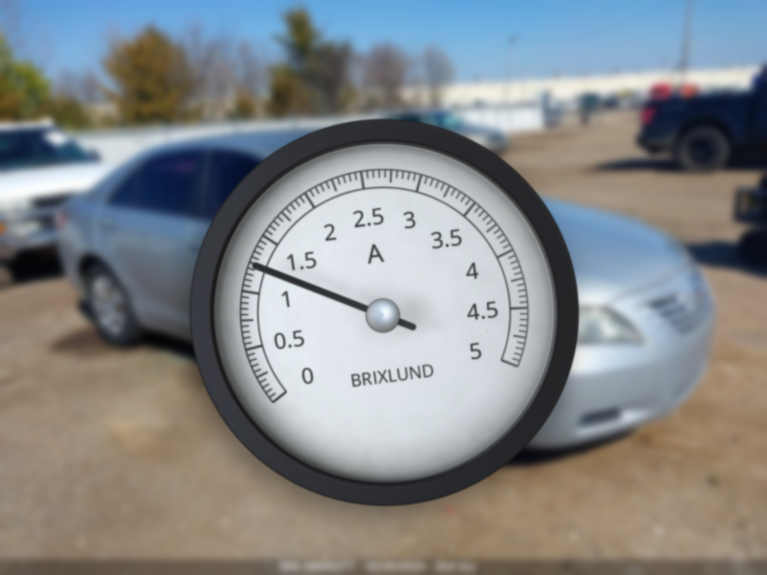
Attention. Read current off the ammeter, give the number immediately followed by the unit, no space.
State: 1.25A
